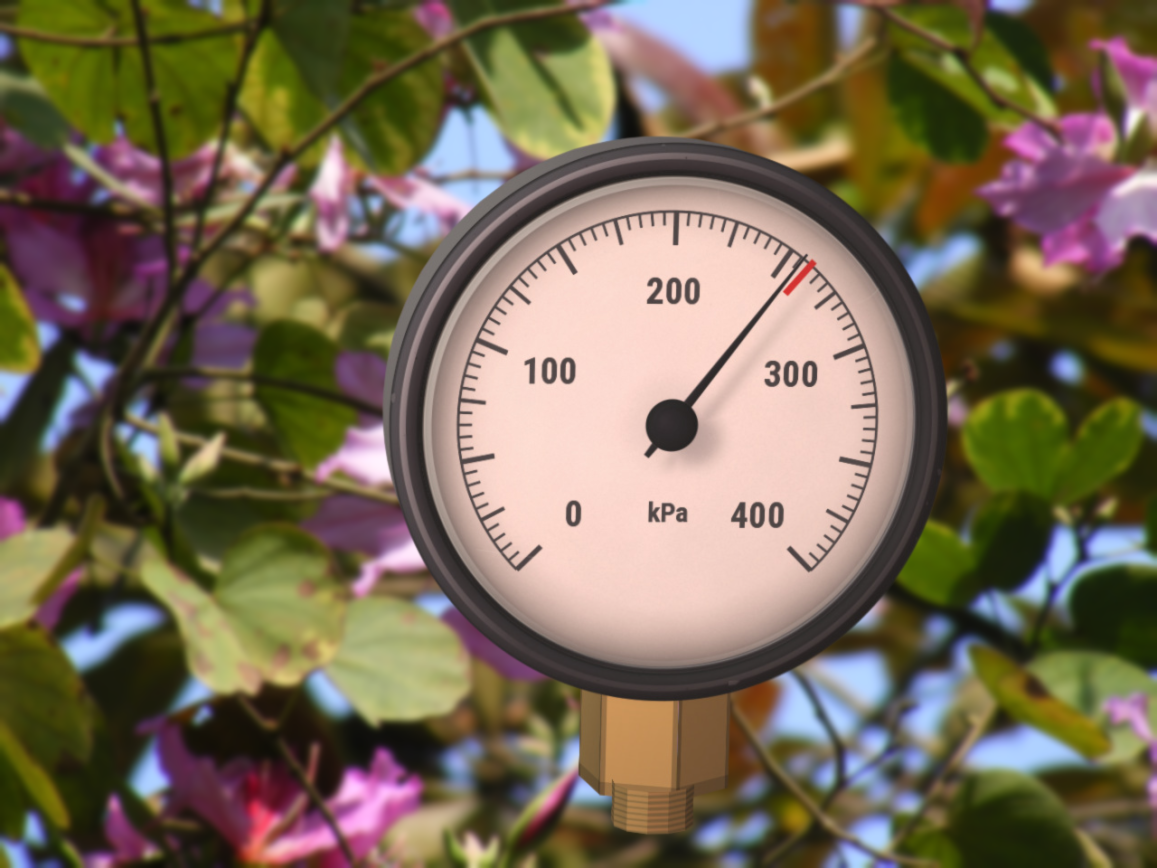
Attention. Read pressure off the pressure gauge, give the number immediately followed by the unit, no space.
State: 255kPa
